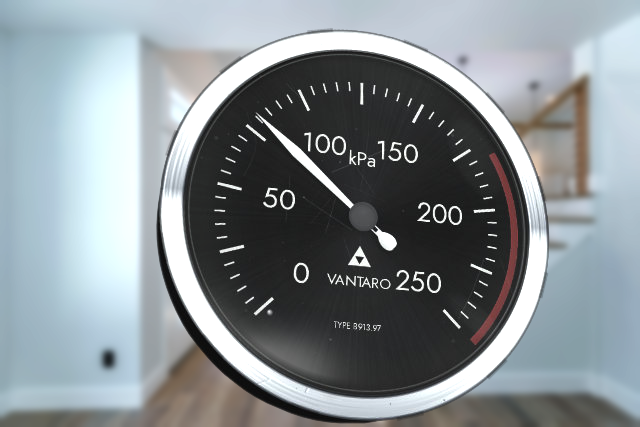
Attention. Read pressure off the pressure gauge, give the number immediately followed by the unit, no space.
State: 80kPa
